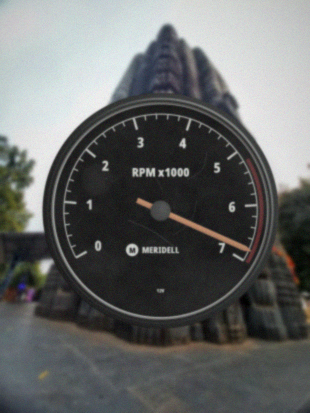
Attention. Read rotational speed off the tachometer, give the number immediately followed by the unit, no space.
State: 6800rpm
